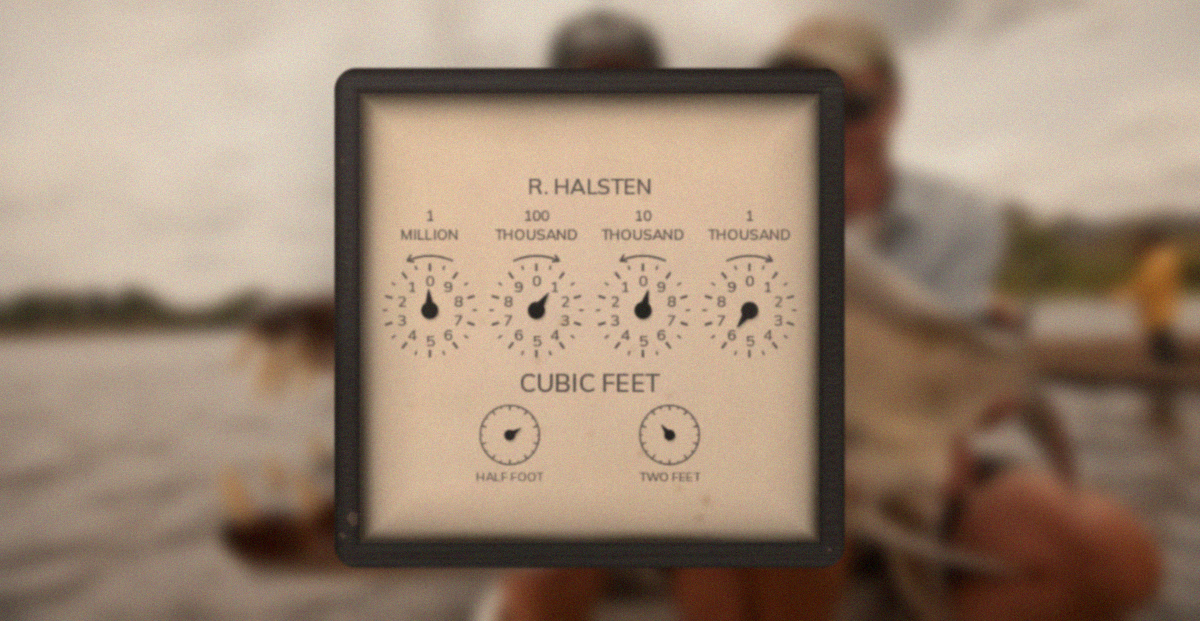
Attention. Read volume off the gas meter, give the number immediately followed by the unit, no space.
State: 9600ft³
